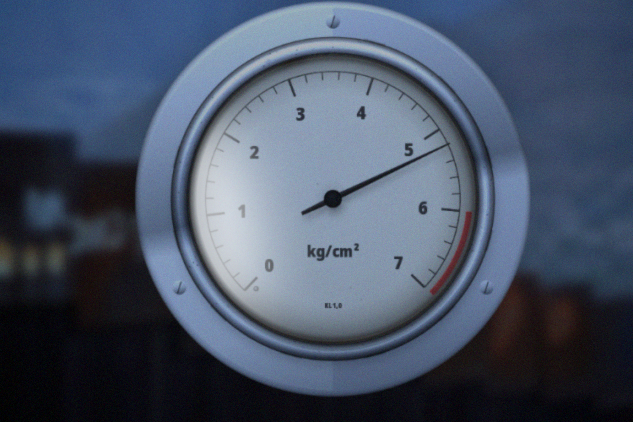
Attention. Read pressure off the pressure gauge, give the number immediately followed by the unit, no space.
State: 5.2kg/cm²
